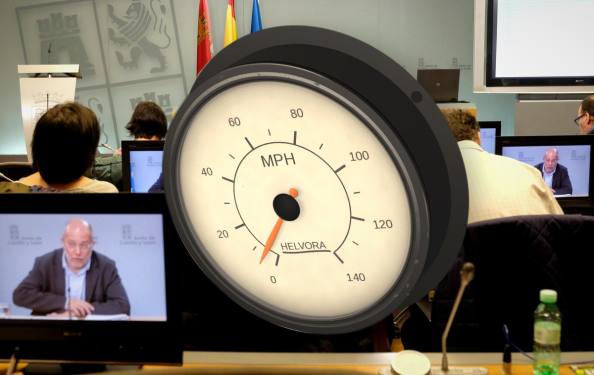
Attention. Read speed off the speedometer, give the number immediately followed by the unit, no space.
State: 5mph
